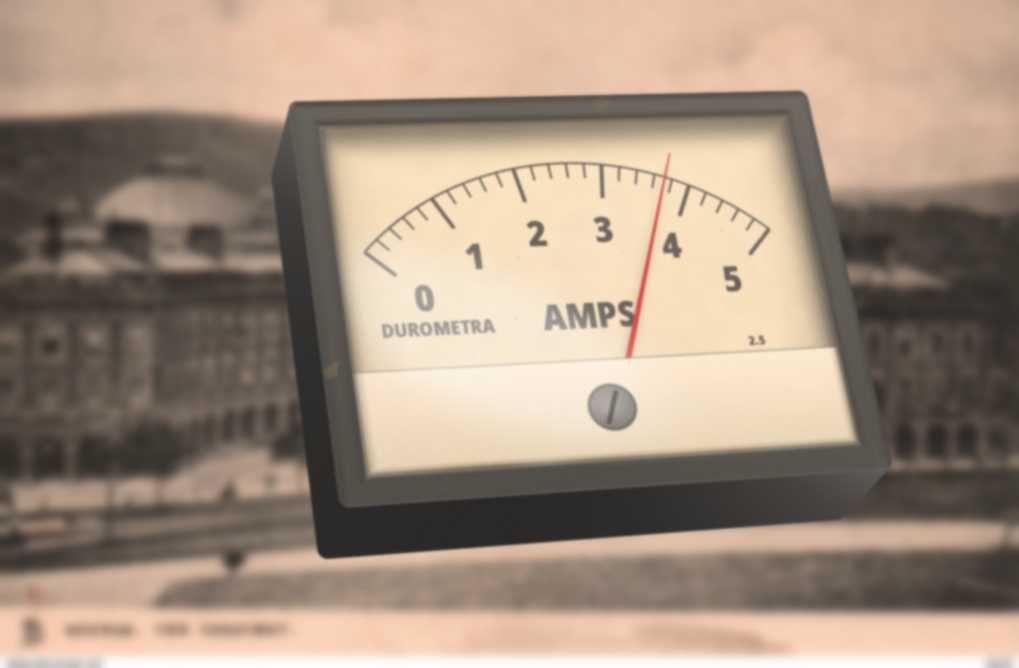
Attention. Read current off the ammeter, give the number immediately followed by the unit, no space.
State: 3.7A
